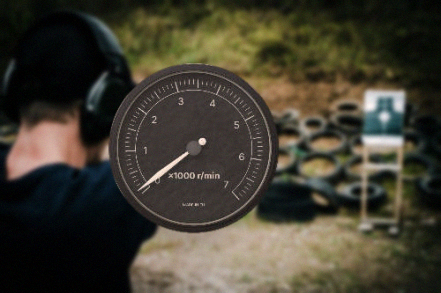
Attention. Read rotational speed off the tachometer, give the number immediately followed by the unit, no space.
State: 100rpm
